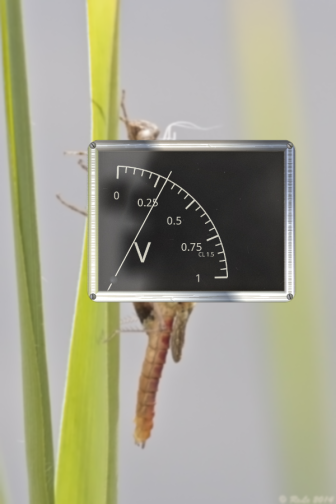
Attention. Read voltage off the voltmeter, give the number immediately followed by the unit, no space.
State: 0.3V
